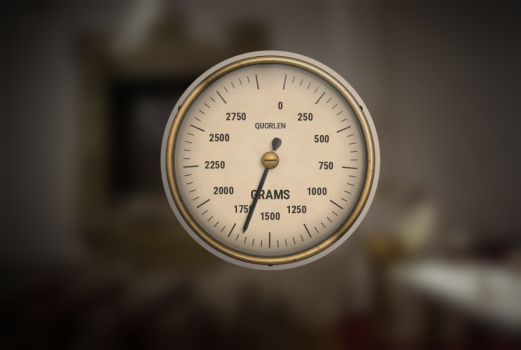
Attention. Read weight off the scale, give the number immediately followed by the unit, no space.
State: 1675g
